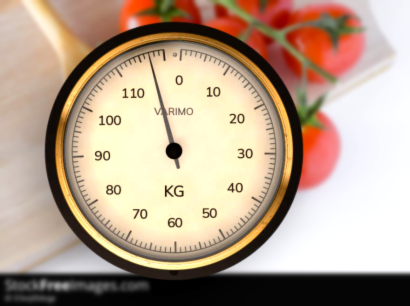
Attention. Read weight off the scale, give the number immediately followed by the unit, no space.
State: 117kg
